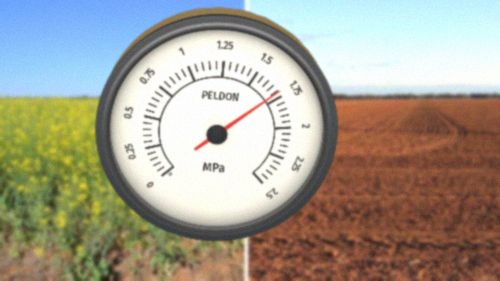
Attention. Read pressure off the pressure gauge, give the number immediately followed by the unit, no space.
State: 1.7MPa
